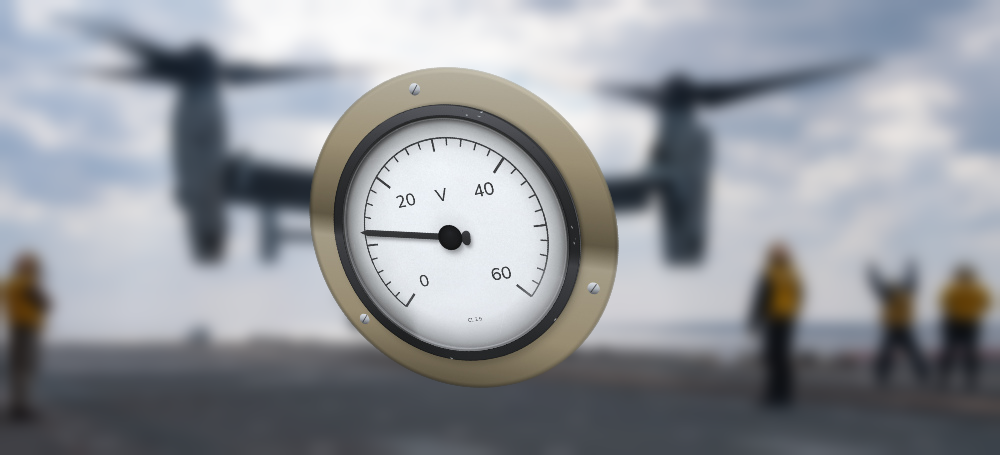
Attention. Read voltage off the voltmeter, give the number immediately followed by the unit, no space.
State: 12V
